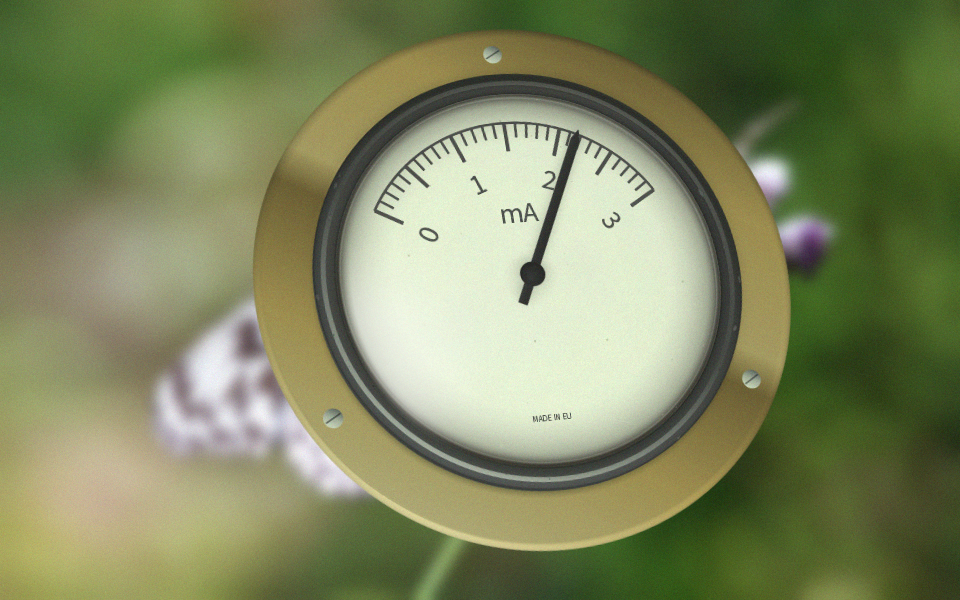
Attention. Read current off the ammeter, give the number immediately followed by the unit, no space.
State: 2.15mA
